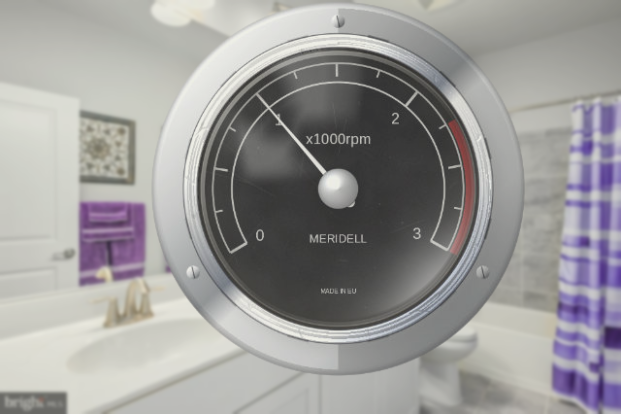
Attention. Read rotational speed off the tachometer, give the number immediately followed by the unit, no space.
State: 1000rpm
